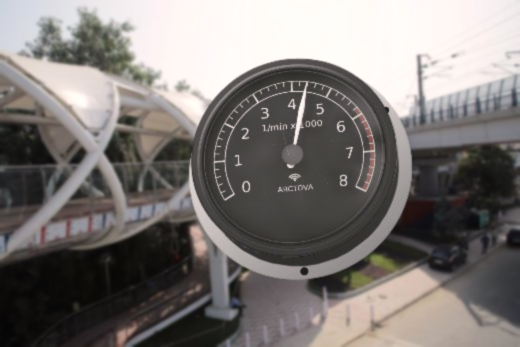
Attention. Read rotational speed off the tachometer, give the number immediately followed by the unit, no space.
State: 4400rpm
